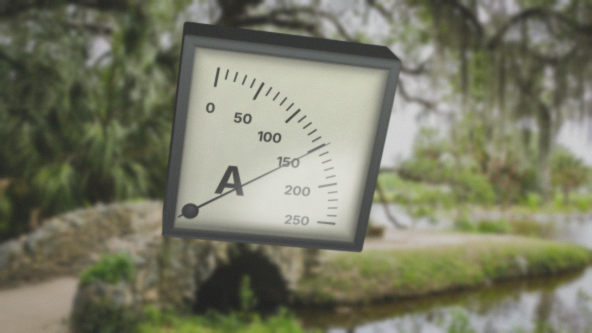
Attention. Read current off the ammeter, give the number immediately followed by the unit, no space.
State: 150A
